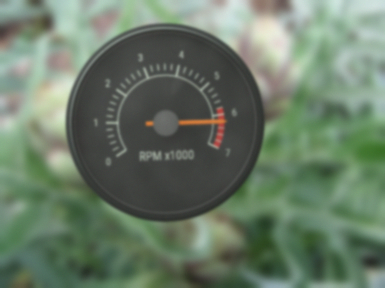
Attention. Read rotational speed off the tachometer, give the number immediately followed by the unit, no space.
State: 6200rpm
